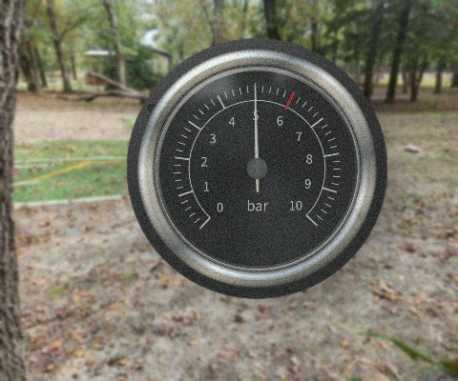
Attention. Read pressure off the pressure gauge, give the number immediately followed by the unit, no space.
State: 5bar
